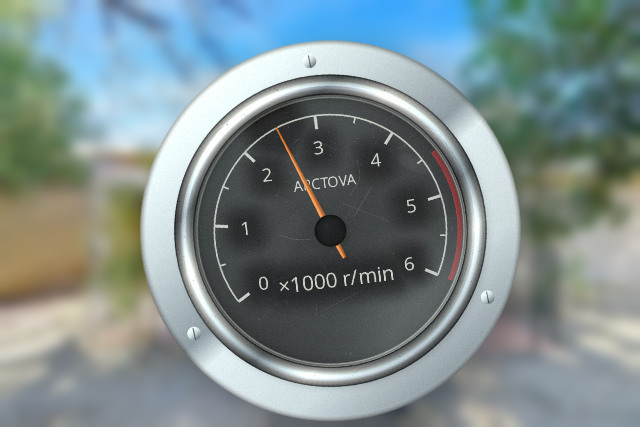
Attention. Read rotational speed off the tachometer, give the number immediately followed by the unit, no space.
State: 2500rpm
